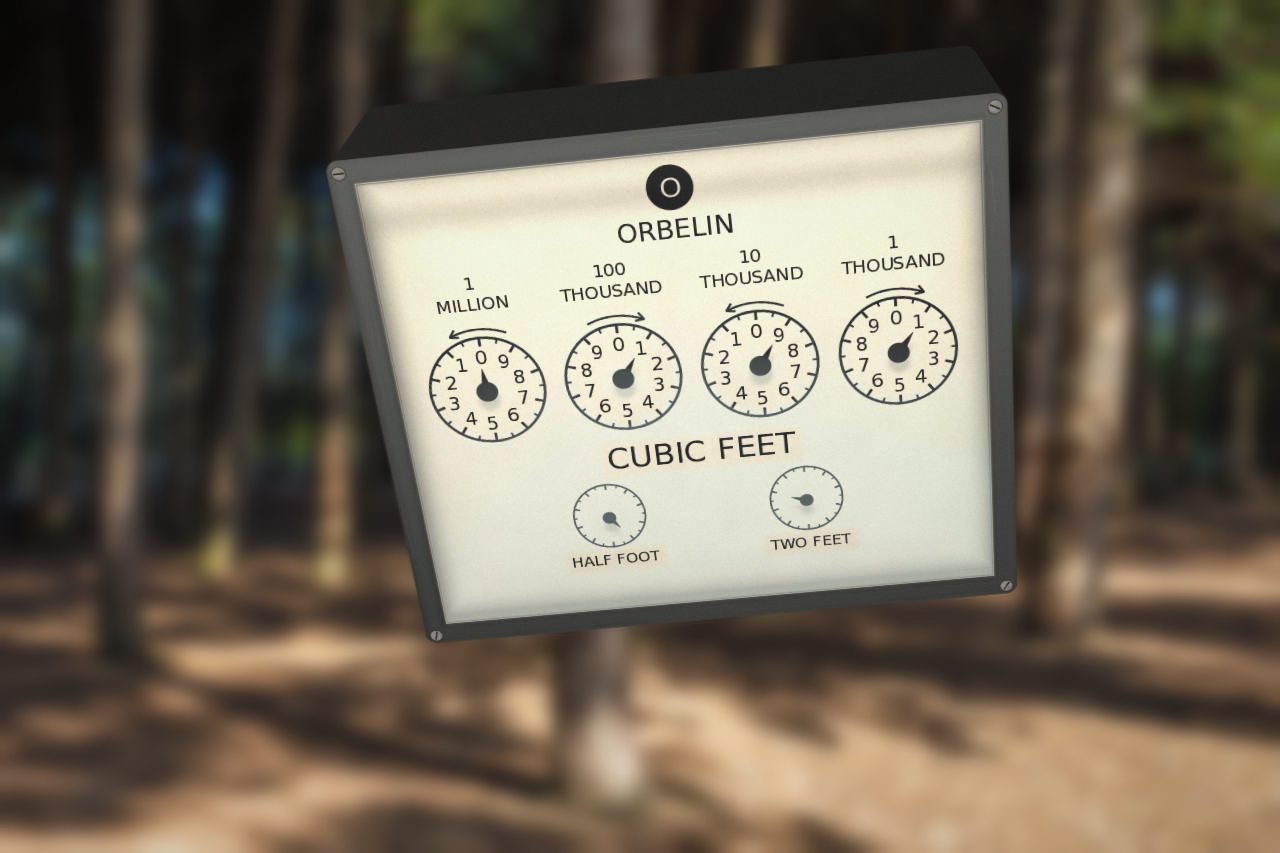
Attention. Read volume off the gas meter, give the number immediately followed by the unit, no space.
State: 9100ft³
